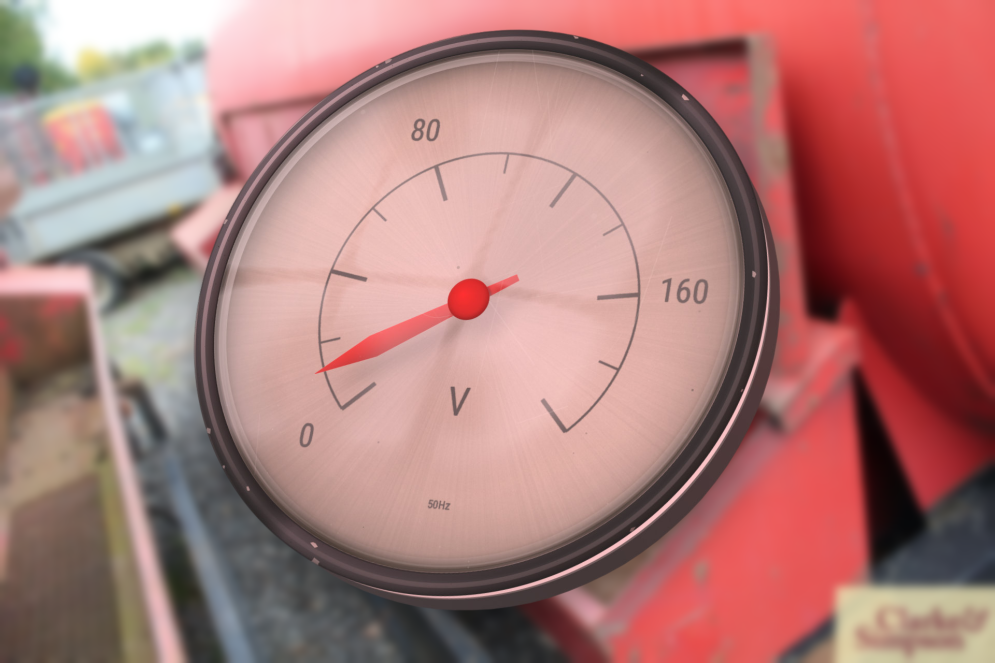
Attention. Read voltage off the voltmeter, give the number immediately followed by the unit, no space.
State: 10V
